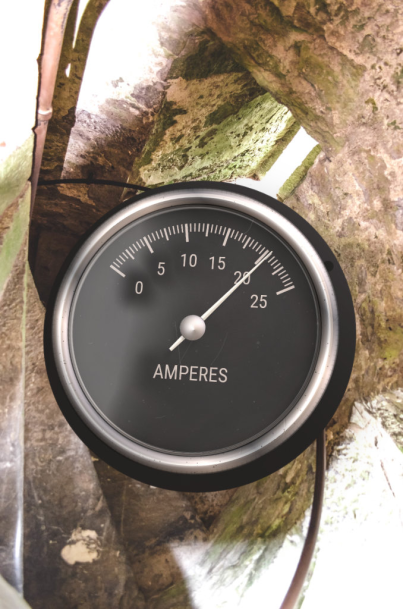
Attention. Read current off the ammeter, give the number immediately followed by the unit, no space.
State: 20.5A
